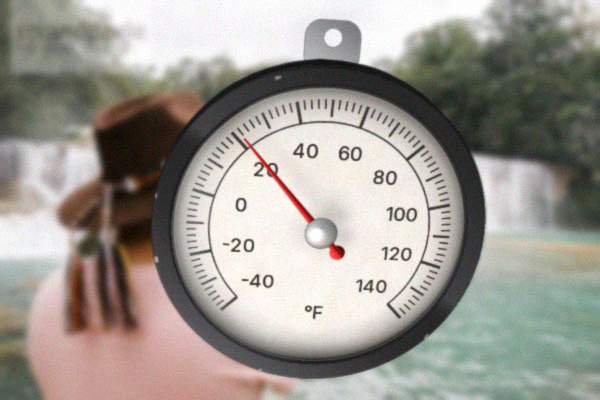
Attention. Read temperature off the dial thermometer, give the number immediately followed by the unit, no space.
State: 22°F
